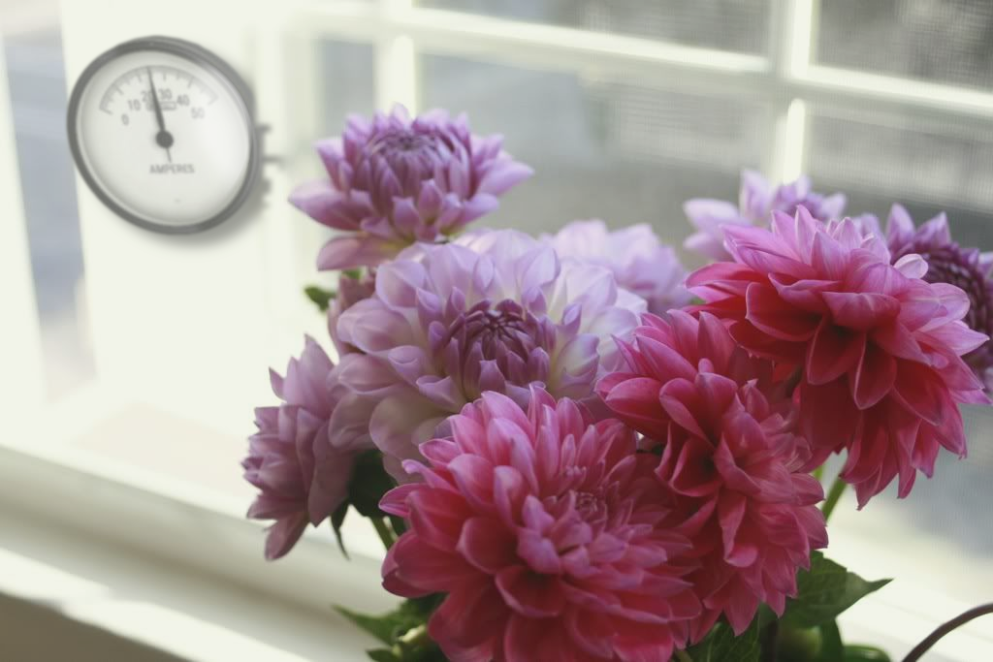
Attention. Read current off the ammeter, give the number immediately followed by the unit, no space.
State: 25A
